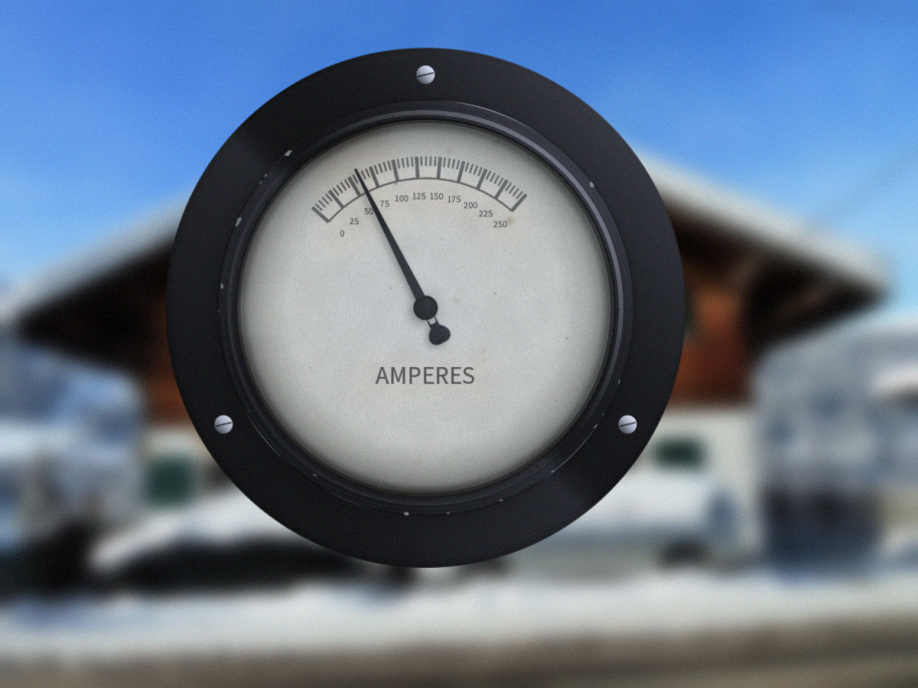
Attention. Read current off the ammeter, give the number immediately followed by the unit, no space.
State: 60A
